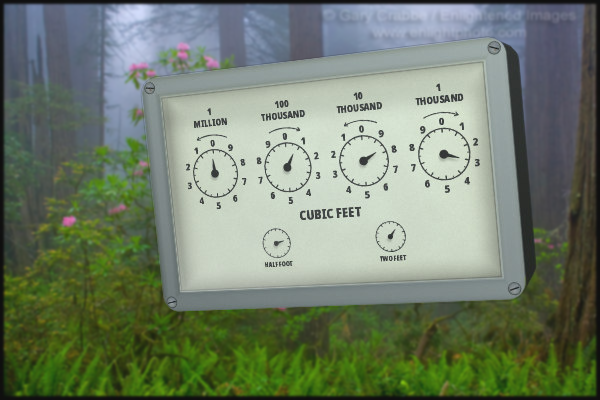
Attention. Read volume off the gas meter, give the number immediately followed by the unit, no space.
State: 8300ft³
